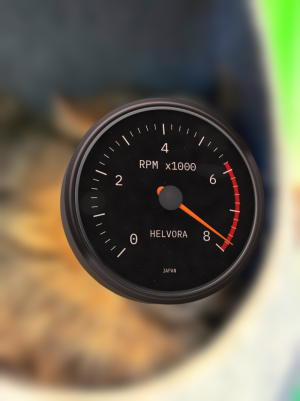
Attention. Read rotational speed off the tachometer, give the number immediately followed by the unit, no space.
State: 7800rpm
